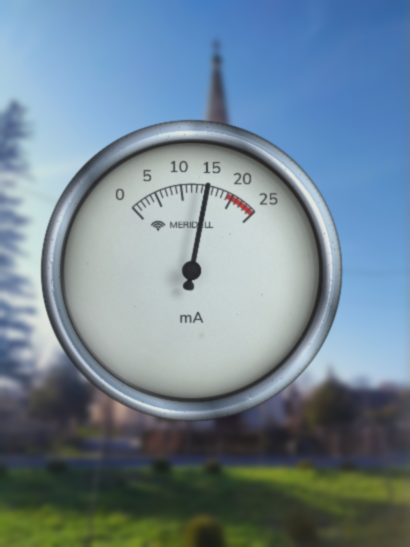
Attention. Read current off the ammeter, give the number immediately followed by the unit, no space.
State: 15mA
